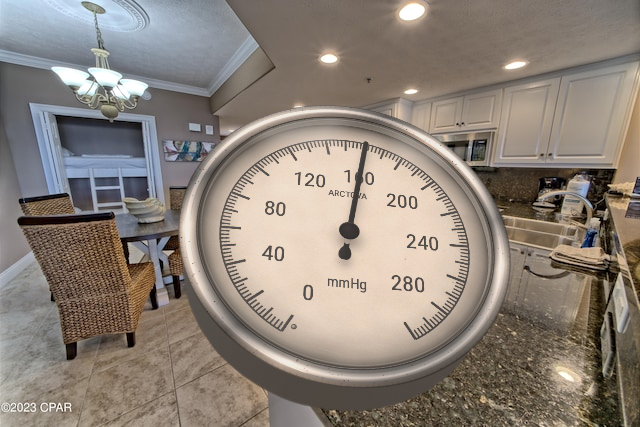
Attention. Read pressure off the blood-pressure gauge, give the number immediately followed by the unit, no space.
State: 160mmHg
